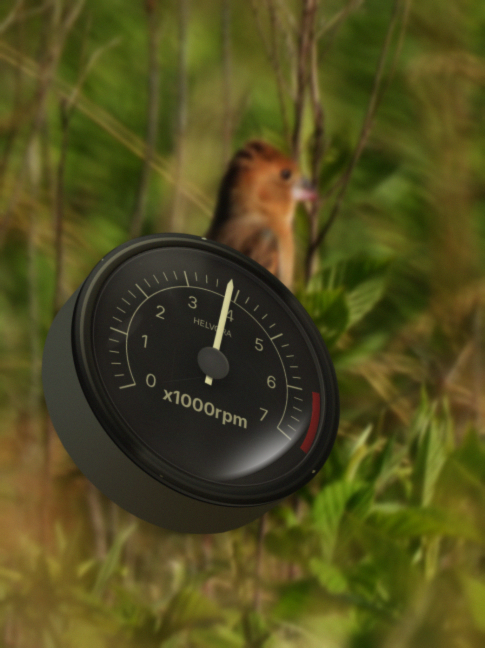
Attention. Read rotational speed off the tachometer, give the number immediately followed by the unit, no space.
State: 3800rpm
